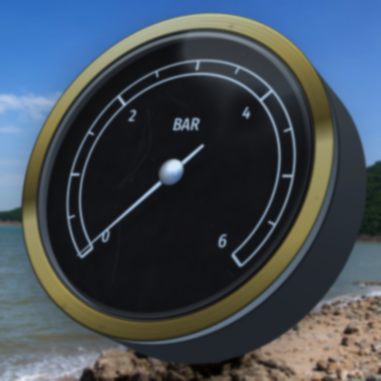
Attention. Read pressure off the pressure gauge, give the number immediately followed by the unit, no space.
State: 0bar
